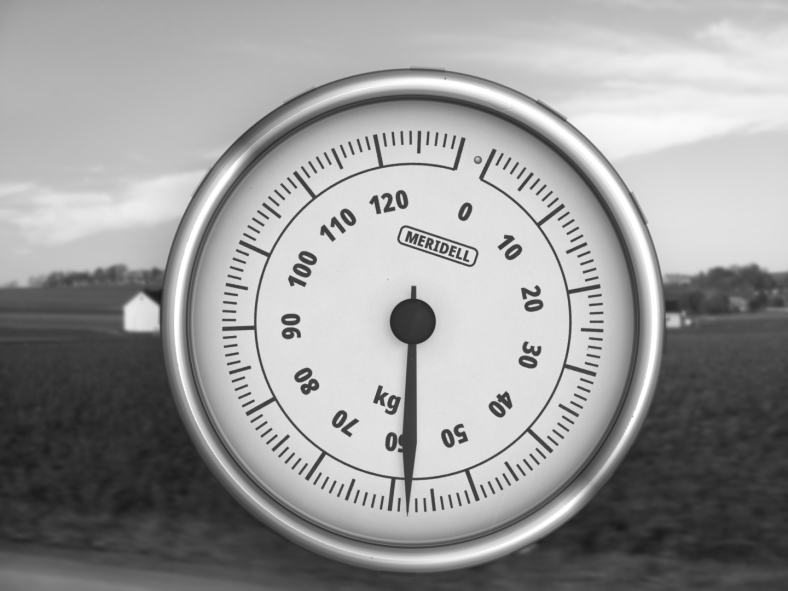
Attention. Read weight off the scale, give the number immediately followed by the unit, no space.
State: 58kg
